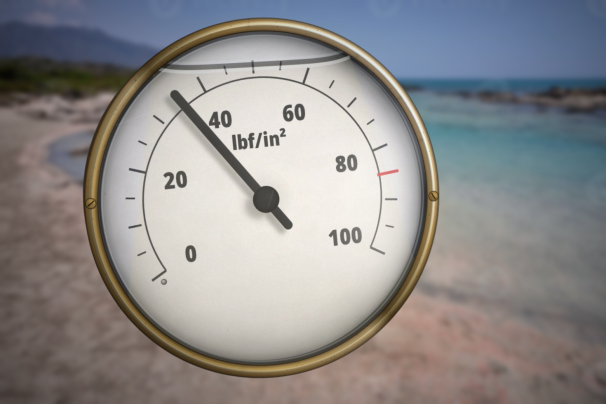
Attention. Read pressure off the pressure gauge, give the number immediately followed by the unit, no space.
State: 35psi
